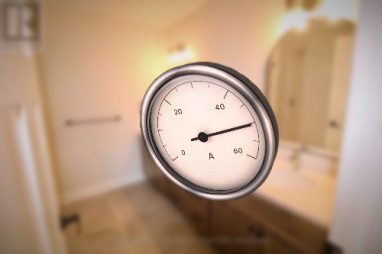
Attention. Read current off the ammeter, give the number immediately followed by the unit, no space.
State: 50A
